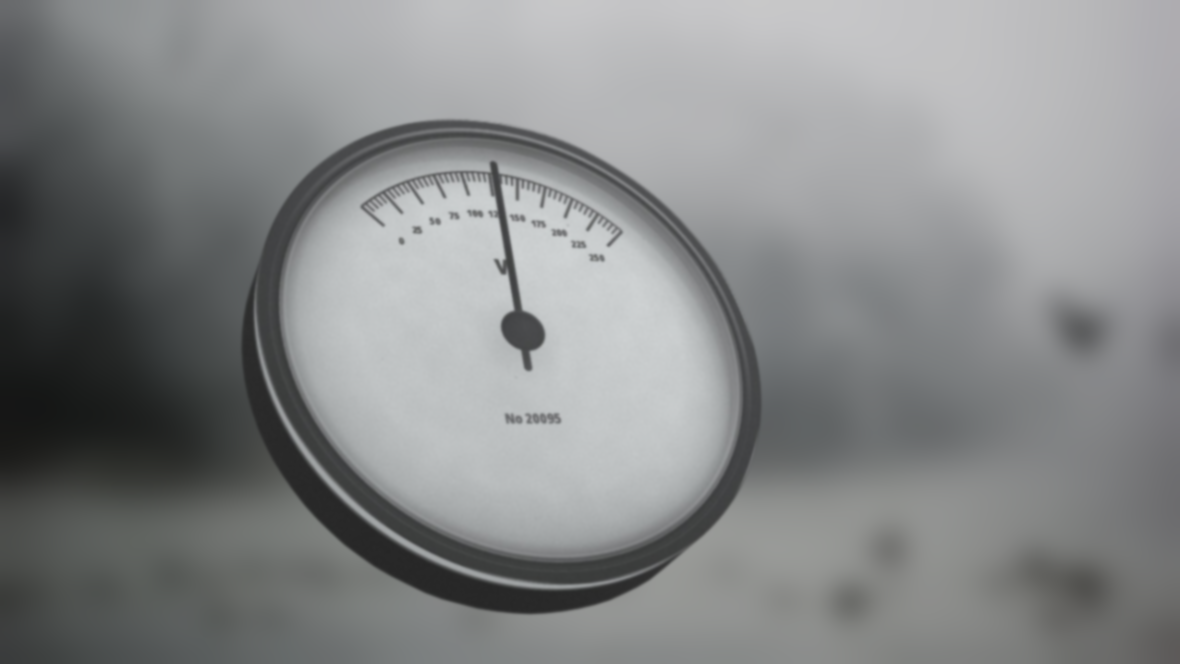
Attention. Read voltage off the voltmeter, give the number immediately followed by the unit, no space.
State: 125V
